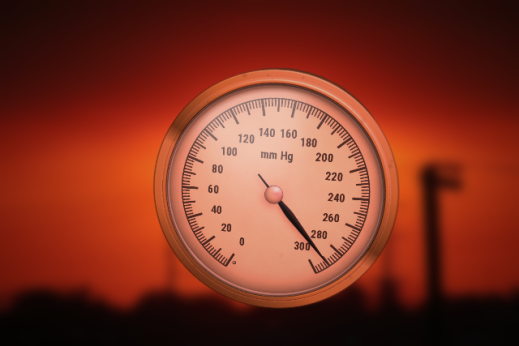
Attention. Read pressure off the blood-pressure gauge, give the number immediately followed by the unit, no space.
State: 290mmHg
